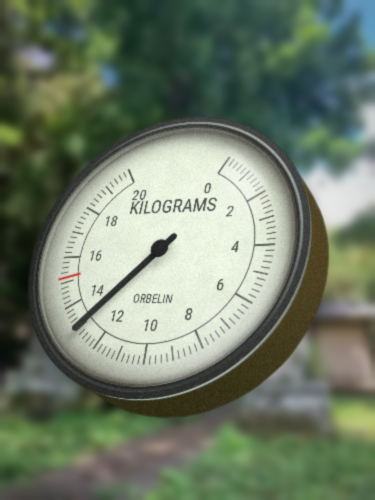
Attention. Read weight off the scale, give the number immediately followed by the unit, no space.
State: 13kg
